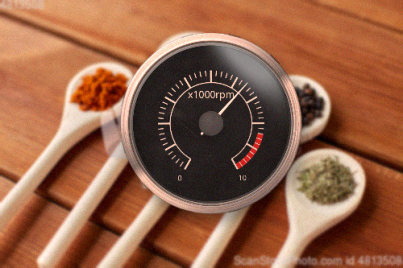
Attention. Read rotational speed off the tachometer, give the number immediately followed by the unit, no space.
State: 6400rpm
